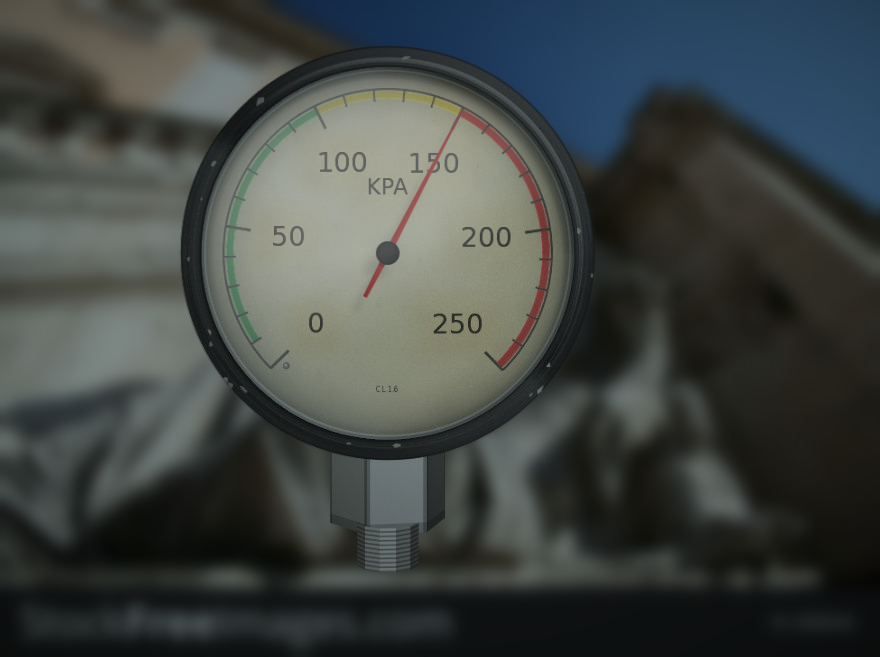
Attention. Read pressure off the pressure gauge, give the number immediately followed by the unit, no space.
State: 150kPa
